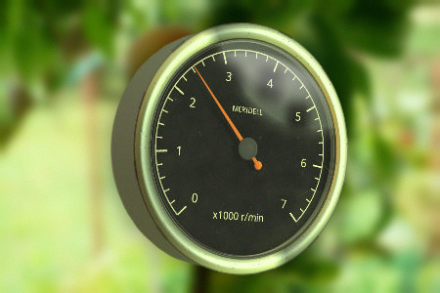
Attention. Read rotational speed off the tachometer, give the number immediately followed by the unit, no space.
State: 2400rpm
